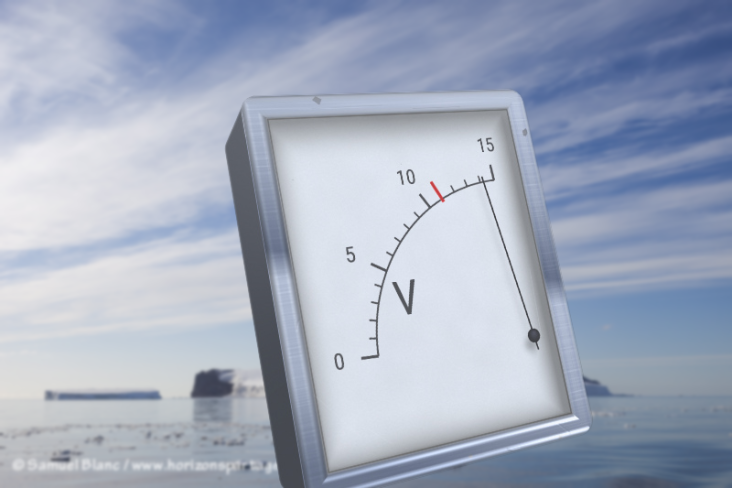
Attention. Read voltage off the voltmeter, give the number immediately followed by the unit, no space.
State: 14V
